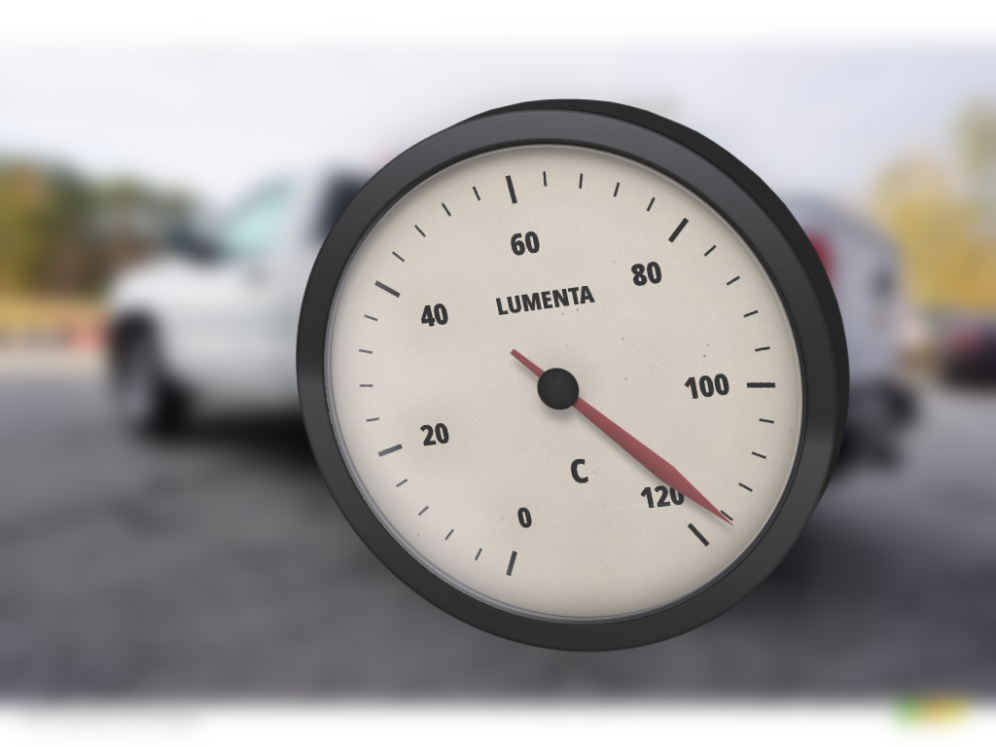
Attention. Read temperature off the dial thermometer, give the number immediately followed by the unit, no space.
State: 116°C
